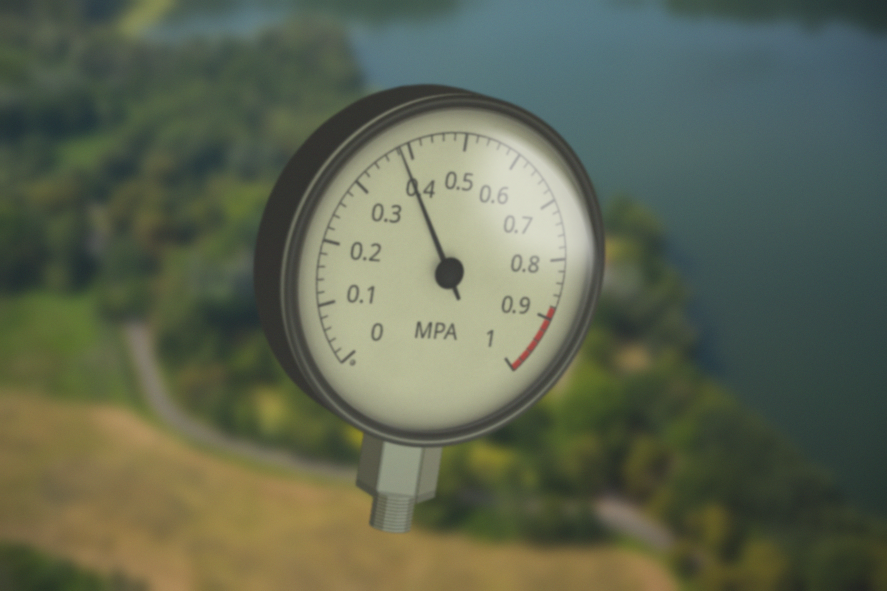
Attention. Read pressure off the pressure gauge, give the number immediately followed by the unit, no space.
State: 0.38MPa
